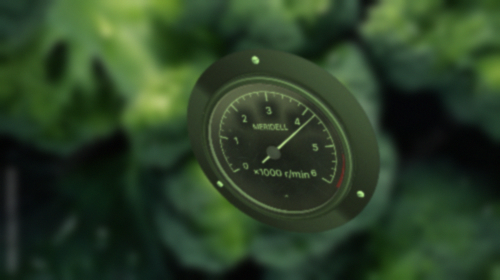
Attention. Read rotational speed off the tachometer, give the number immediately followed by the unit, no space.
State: 4200rpm
